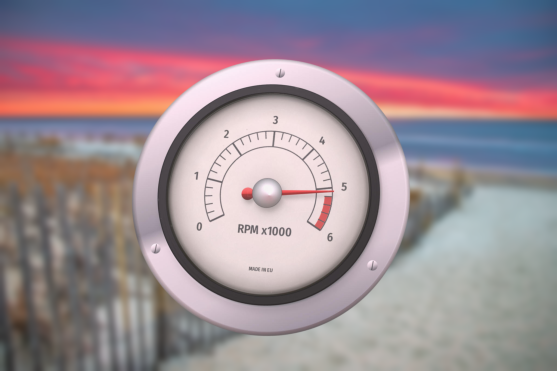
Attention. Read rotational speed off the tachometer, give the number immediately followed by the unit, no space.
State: 5100rpm
